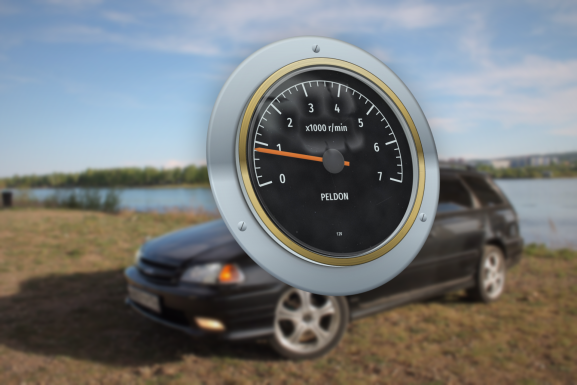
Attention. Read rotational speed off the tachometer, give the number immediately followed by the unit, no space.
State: 800rpm
